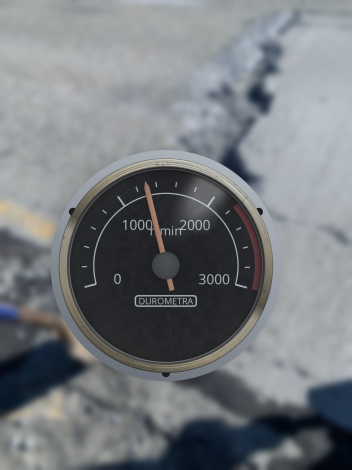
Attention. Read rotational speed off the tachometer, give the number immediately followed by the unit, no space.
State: 1300rpm
